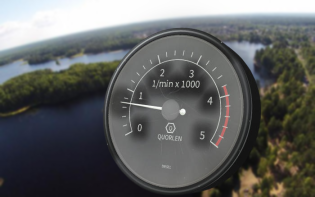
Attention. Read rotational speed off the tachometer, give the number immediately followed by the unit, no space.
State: 700rpm
